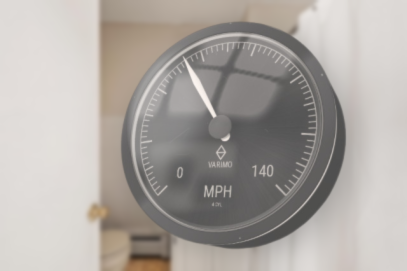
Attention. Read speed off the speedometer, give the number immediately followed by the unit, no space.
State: 54mph
